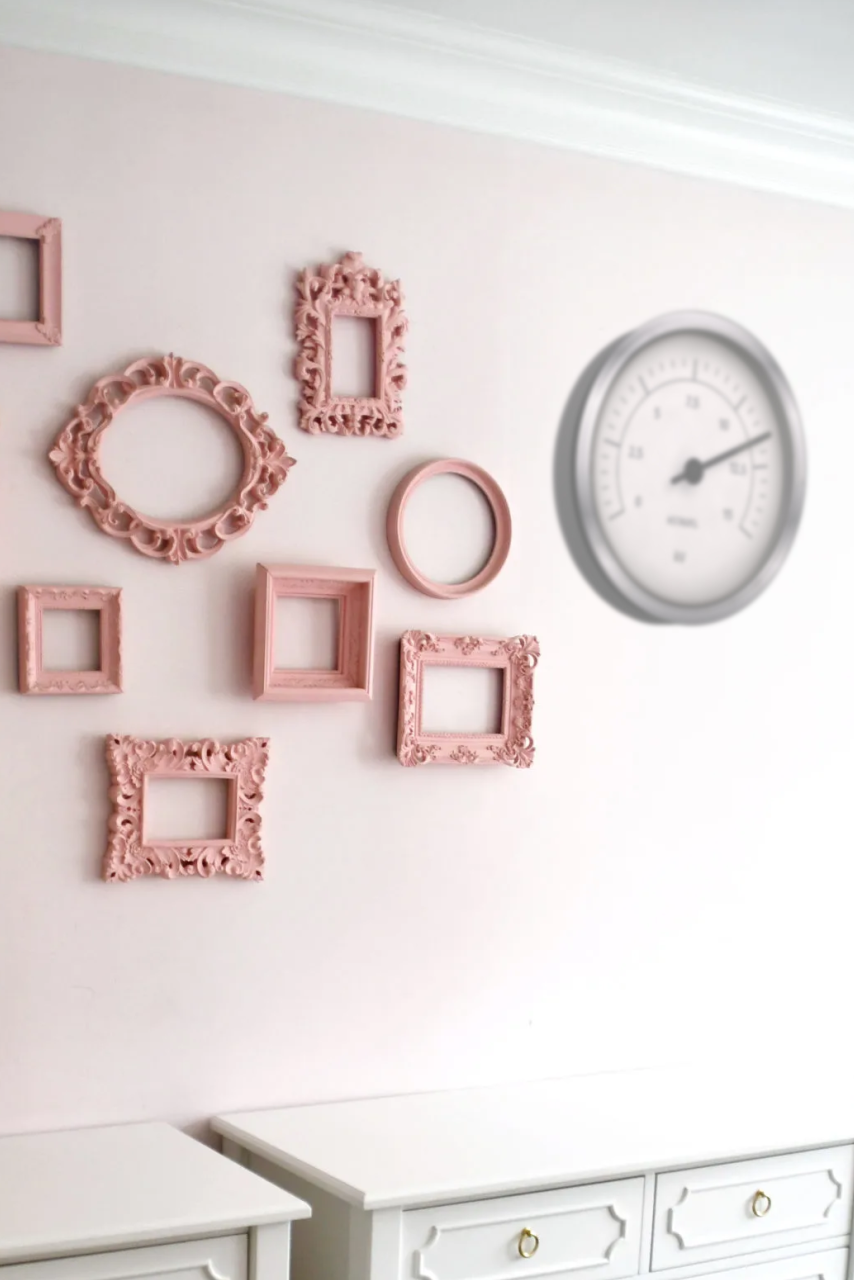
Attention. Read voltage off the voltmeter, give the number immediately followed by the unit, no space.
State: 11.5kV
